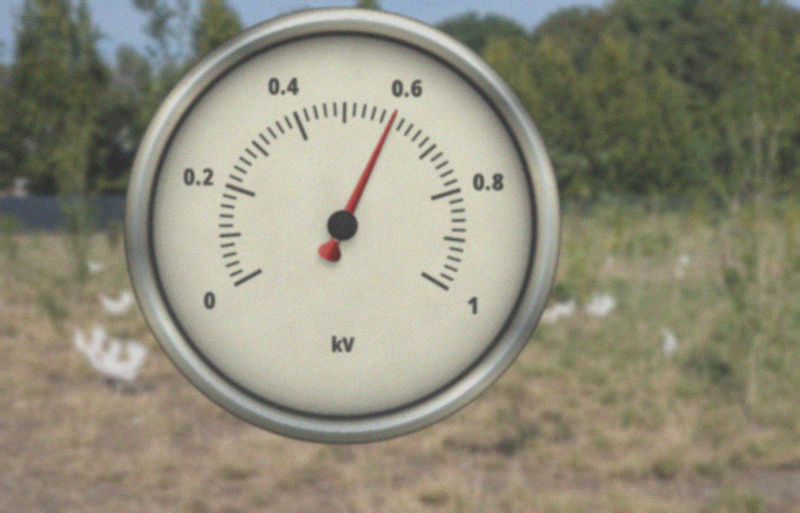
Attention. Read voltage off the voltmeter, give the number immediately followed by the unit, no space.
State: 0.6kV
